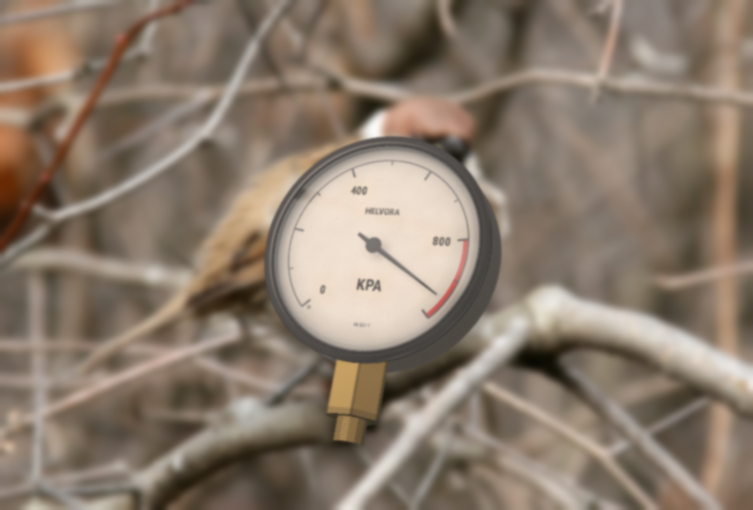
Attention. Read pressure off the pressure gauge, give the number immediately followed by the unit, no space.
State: 950kPa
